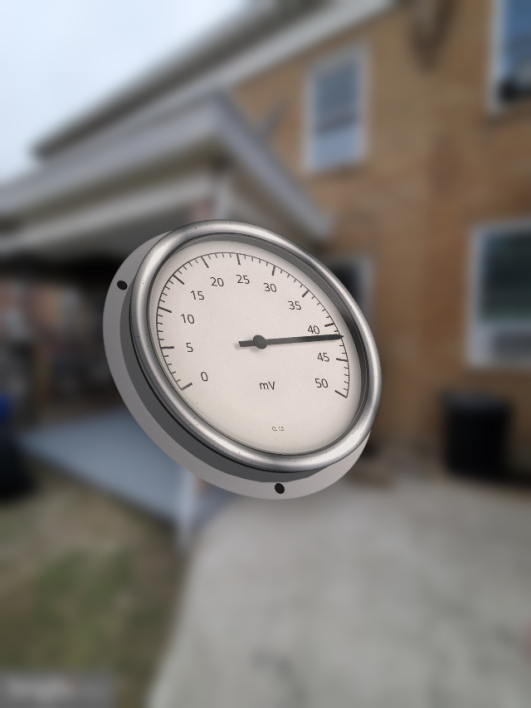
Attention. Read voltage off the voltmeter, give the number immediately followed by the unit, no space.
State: 42mV
